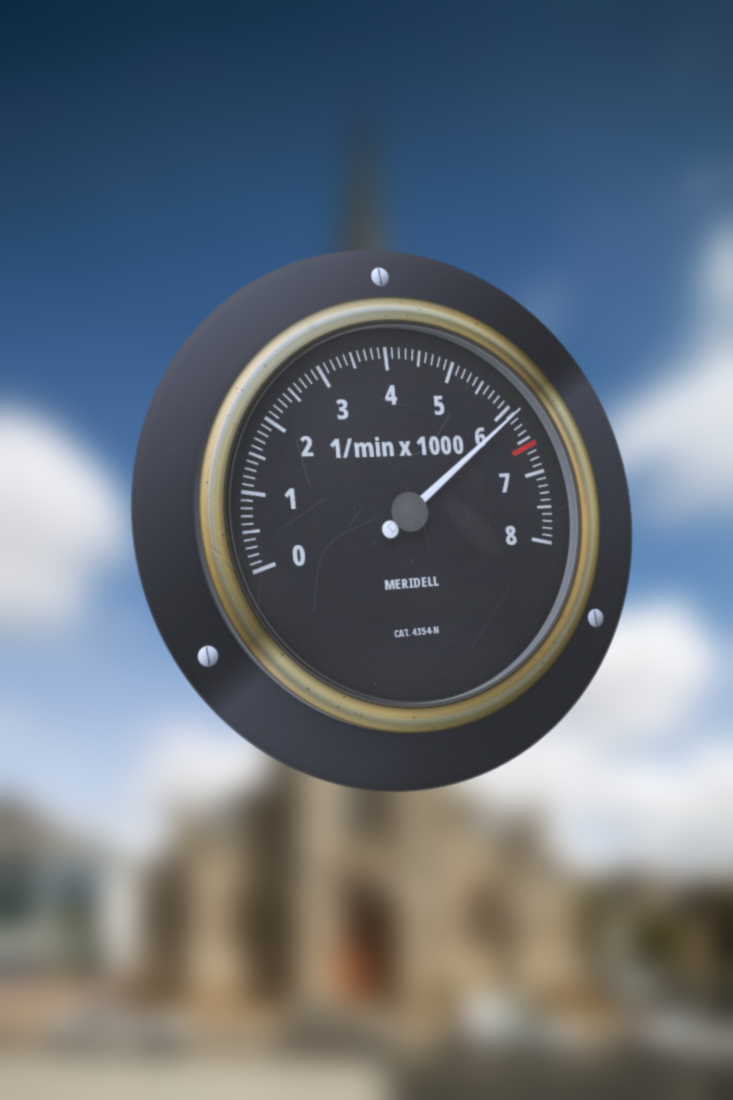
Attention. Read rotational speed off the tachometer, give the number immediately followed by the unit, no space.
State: 6100rpm
